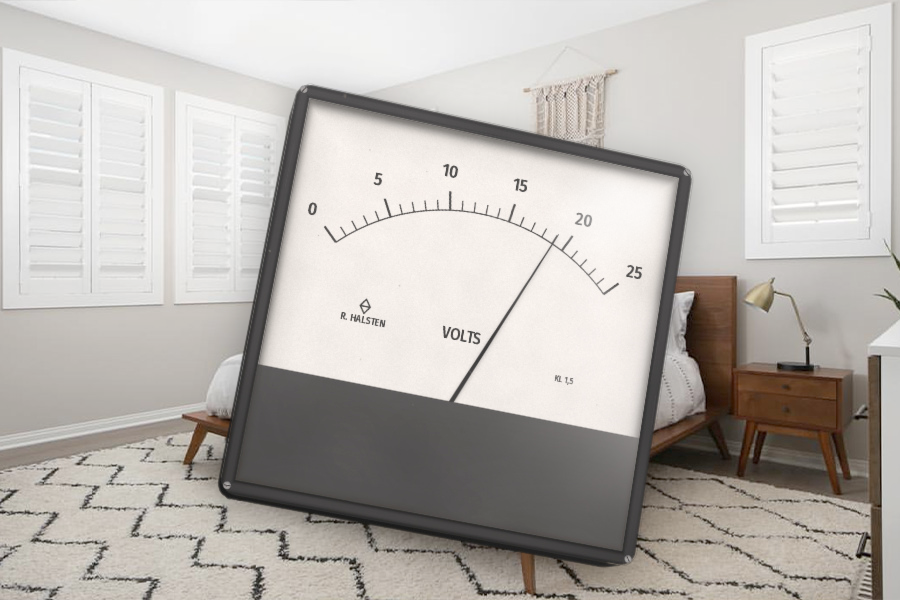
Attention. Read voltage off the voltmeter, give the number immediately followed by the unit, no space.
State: 19V
